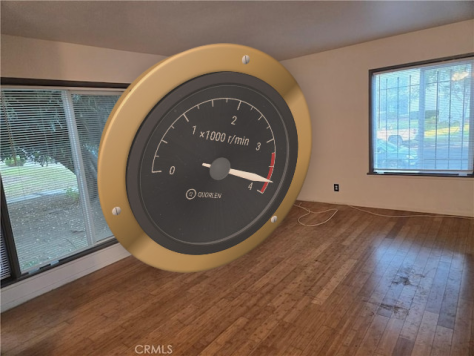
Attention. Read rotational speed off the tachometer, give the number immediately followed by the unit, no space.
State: 3750rpm
